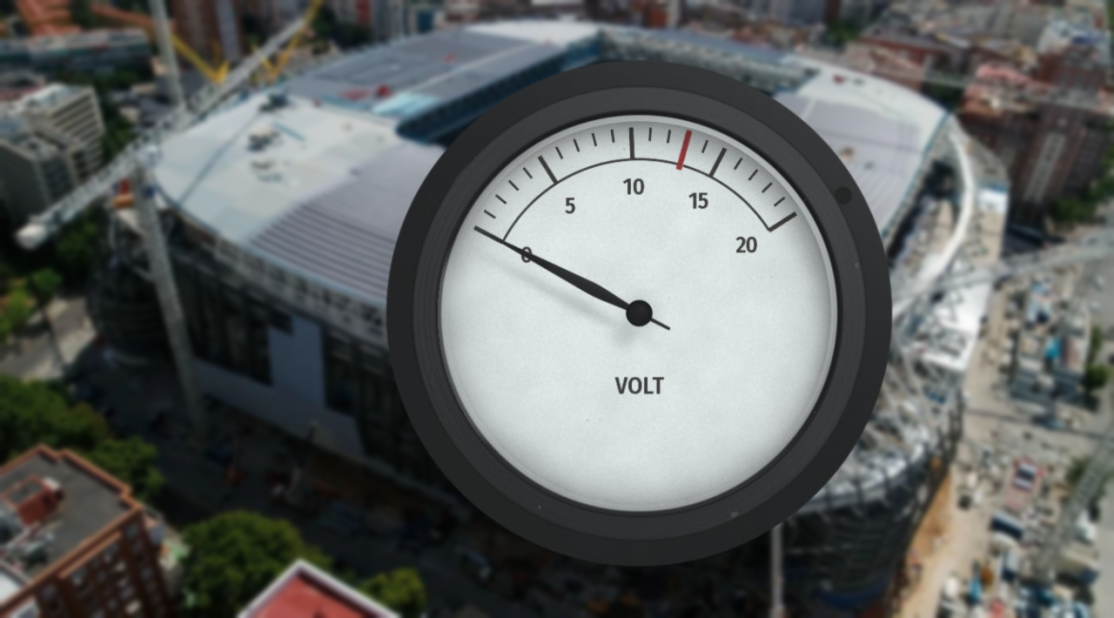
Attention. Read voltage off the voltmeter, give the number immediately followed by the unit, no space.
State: 0V
